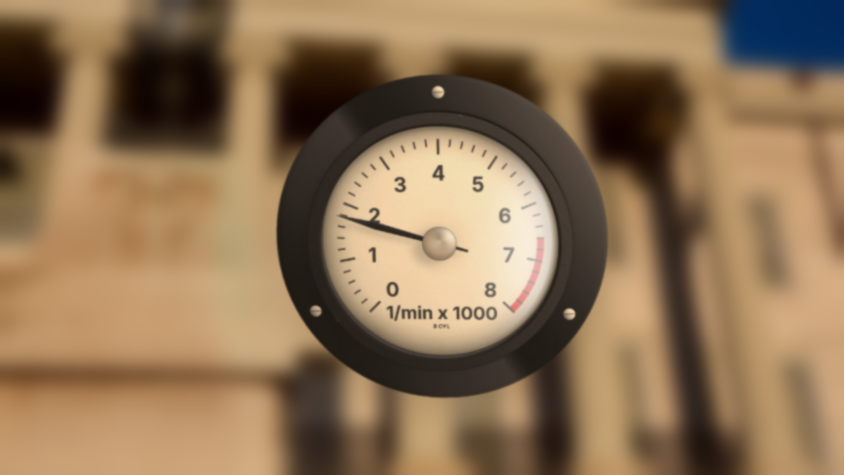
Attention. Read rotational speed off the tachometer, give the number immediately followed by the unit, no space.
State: 1800rpm
